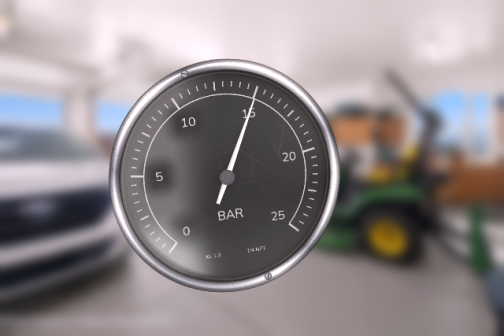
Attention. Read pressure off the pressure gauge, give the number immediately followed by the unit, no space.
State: 15bar
